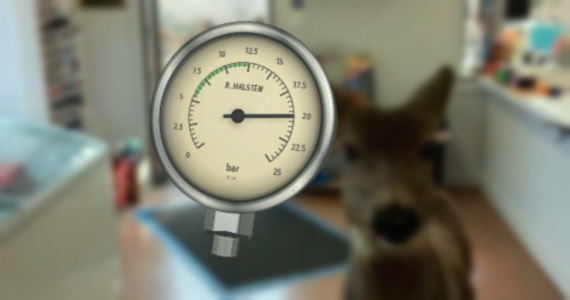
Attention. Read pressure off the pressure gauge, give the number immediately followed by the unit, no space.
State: 20bar
